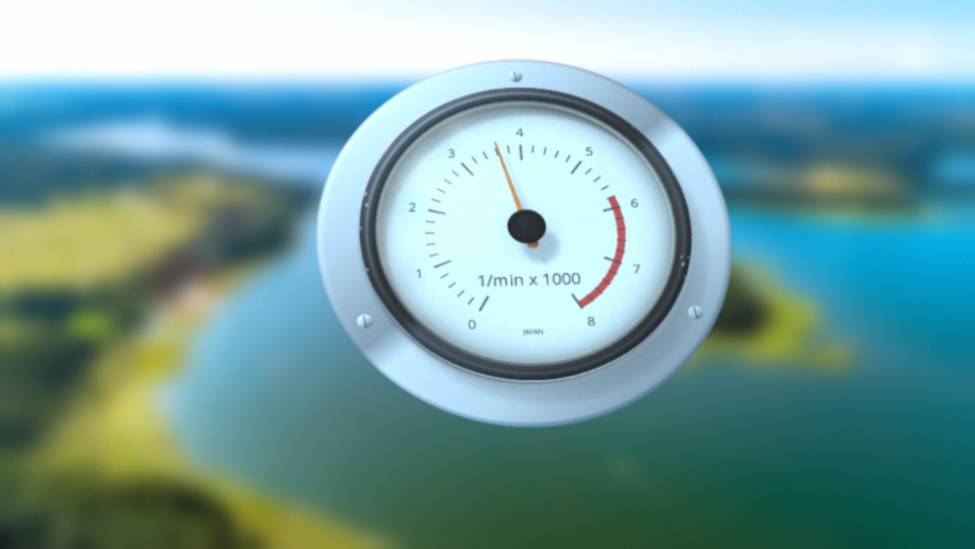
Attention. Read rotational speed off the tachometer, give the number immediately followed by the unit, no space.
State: 3600rpm
